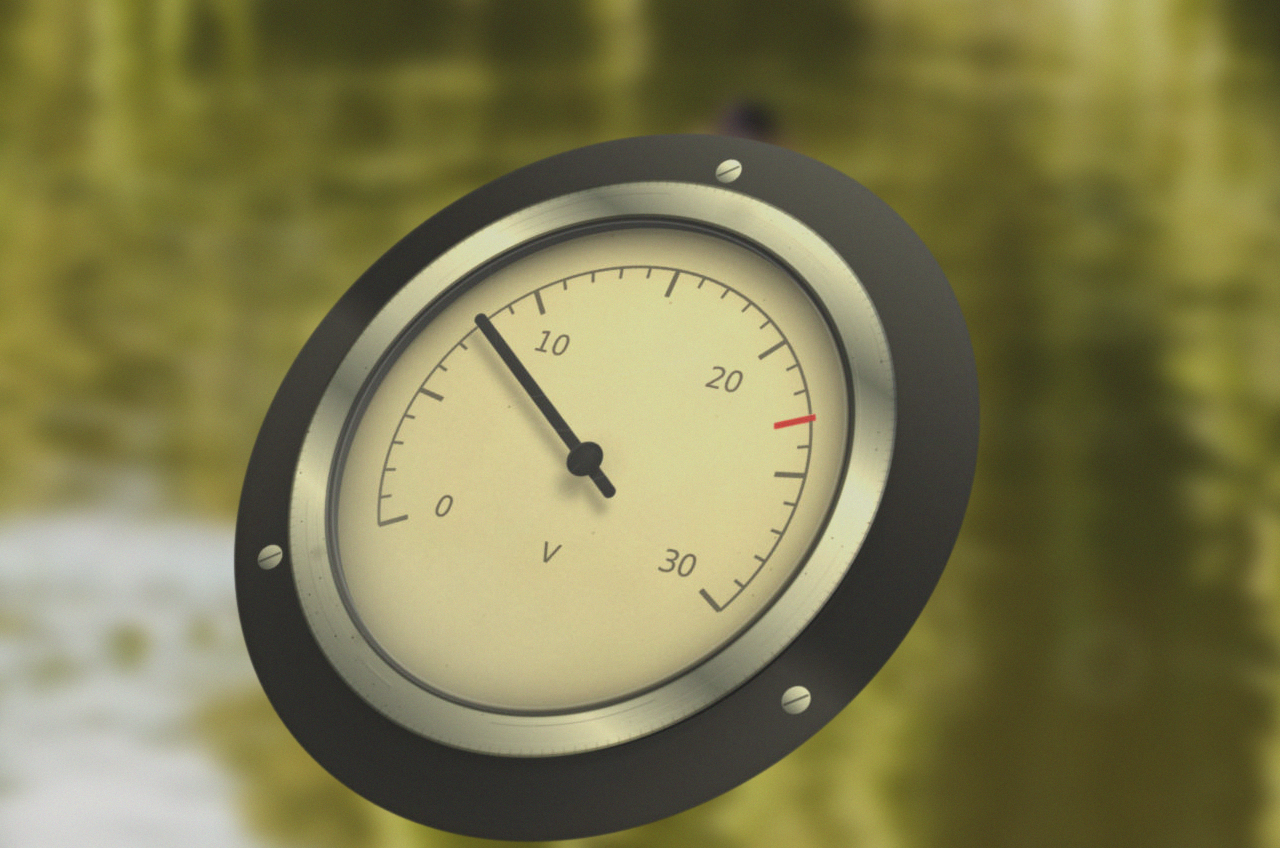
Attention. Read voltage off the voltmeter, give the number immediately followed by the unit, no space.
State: 8V
